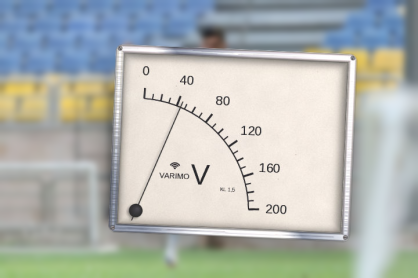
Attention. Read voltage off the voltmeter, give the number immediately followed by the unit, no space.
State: 45V
